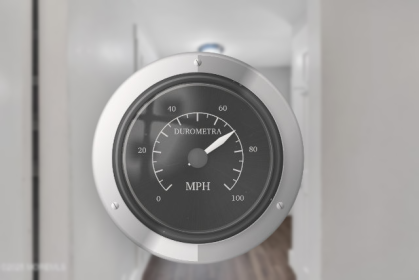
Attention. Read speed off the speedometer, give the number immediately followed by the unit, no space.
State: 70mph
